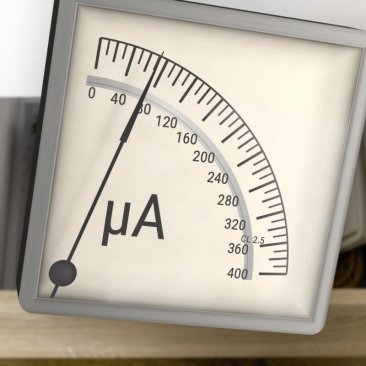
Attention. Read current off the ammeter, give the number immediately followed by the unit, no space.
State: 70µA
